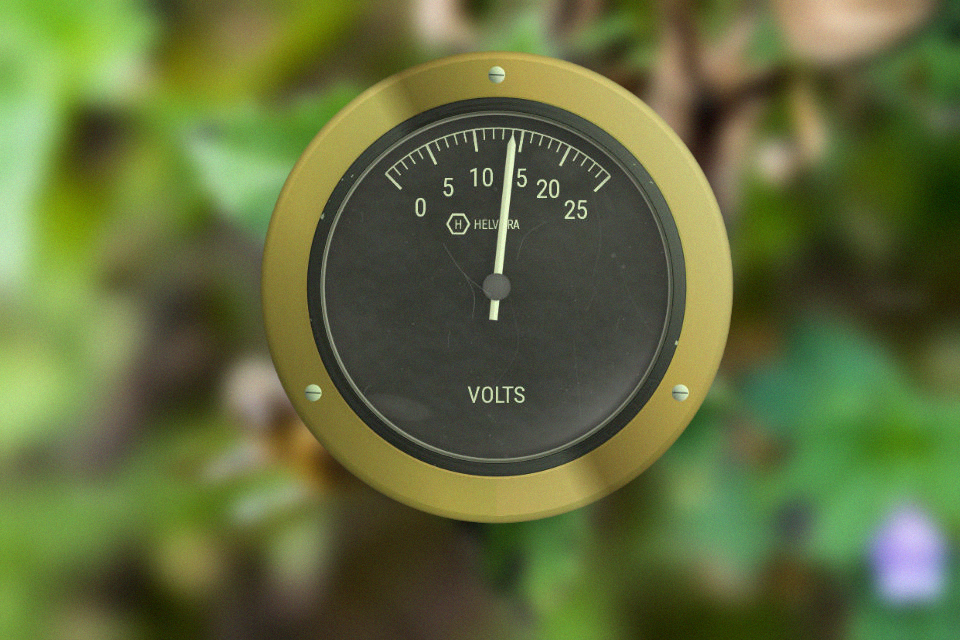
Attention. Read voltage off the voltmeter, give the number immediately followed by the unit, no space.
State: 14V
